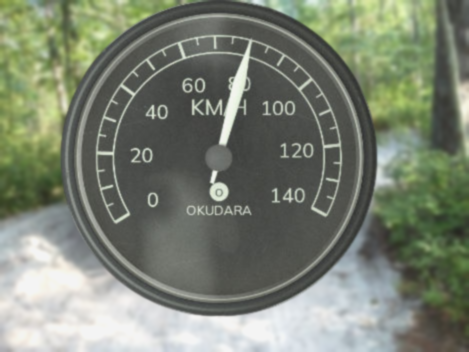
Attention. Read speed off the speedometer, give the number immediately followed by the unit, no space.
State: 80km/h
